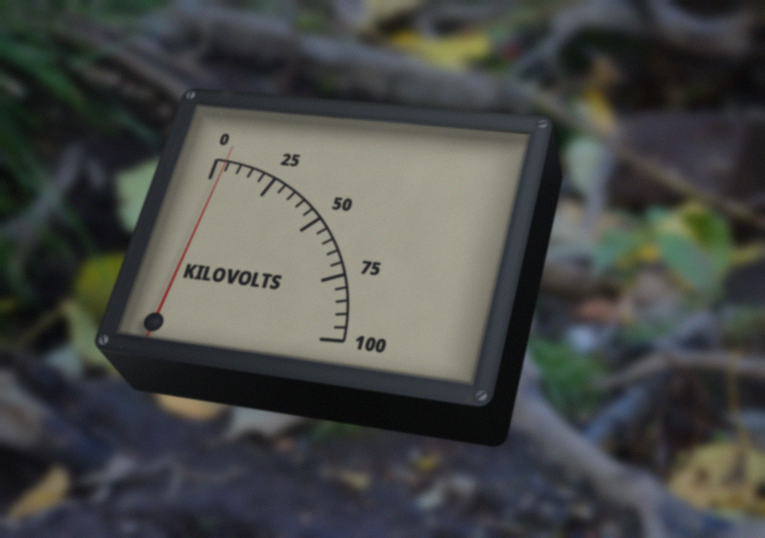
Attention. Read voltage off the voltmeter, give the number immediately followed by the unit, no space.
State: 5kV
